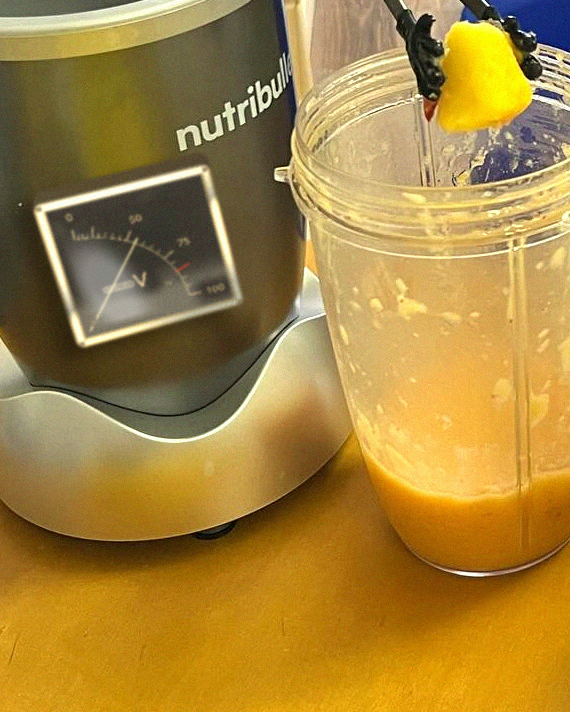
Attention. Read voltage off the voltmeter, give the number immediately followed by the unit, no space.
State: 55V
